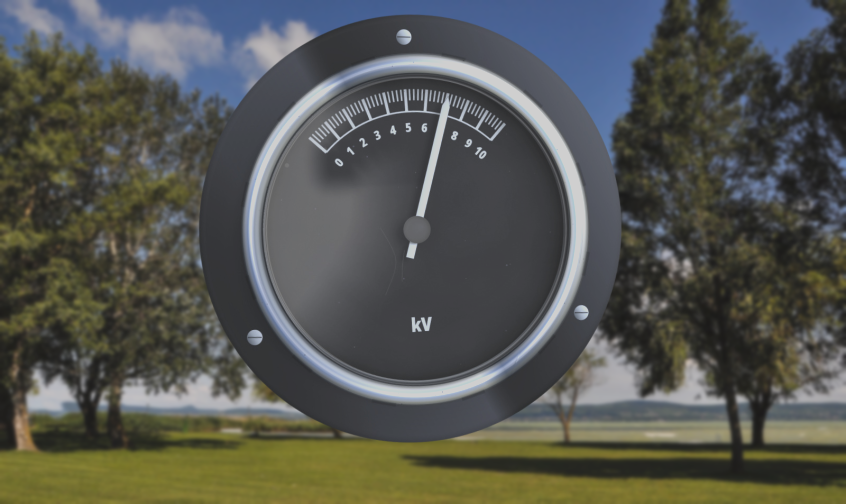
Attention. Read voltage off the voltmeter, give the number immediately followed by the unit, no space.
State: 7kV
